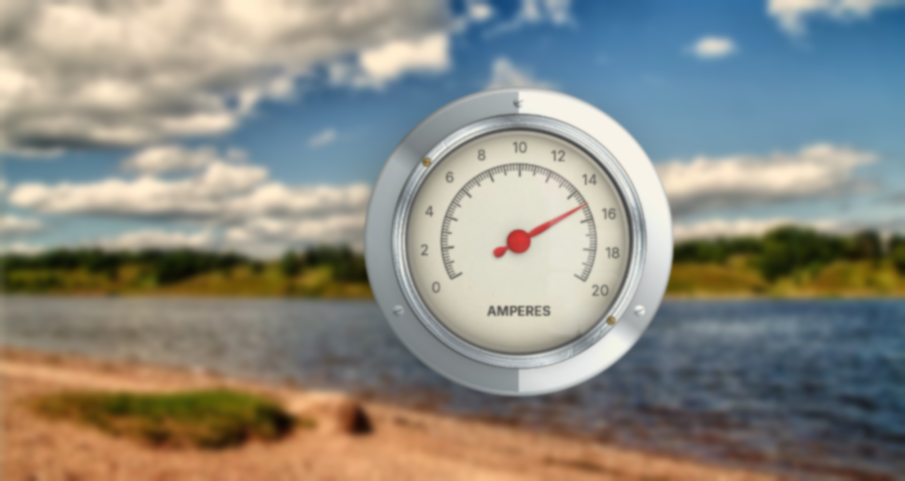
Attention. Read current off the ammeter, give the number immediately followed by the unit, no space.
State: 15A
